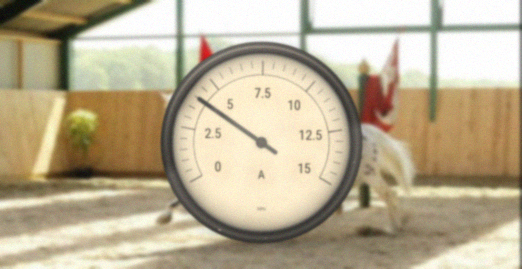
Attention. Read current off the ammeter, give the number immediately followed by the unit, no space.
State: 4A
